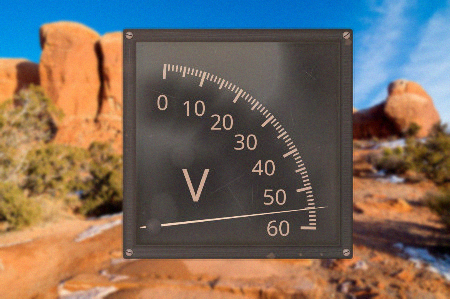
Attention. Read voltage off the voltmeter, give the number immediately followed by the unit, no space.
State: 55V
